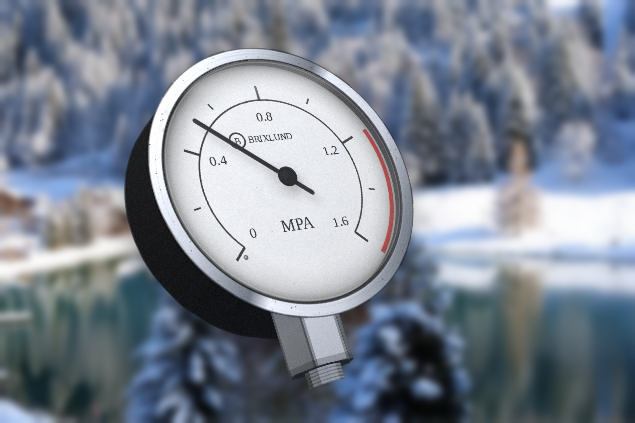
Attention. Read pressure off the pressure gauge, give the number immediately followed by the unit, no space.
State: 0.5MPa
